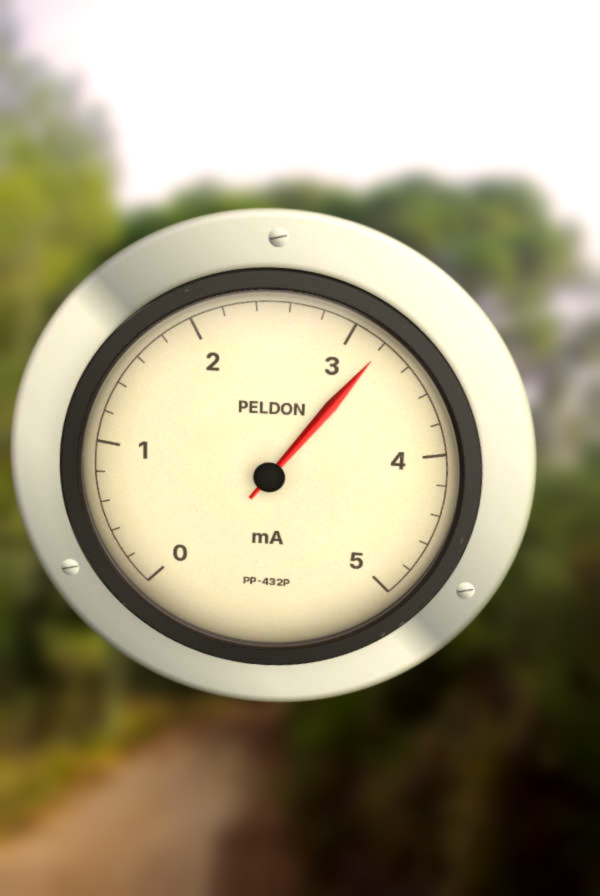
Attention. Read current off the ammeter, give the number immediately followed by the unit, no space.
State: 3.2mA
